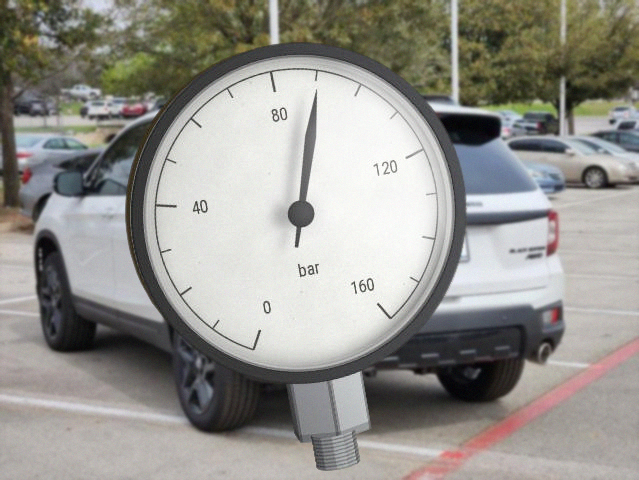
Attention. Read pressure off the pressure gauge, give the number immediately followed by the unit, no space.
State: 90bar
